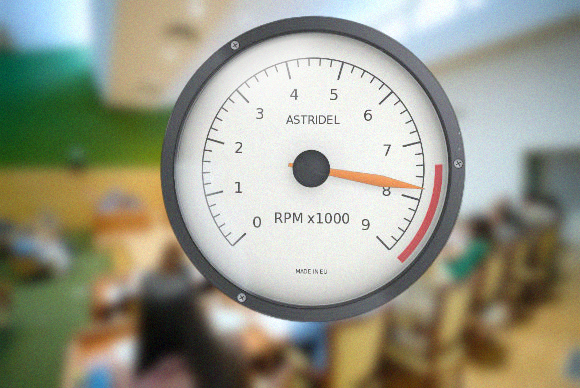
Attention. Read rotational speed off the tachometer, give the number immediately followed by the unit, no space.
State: 7800rpm
